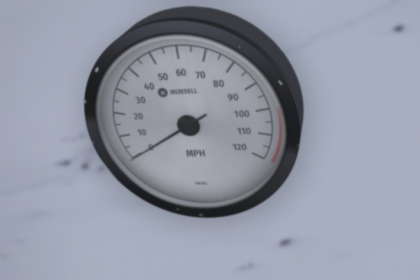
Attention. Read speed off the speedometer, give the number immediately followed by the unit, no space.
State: 0mph
